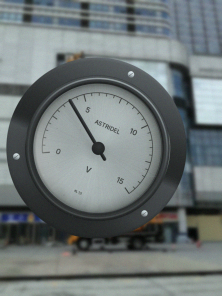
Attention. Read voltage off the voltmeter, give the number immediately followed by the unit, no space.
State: 4V
